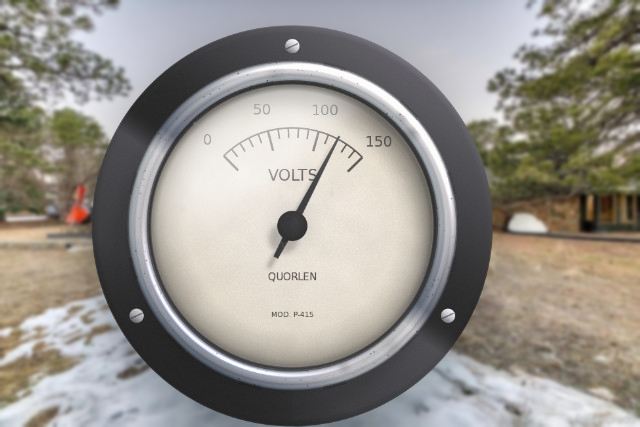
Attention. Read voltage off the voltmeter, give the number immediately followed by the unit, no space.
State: 120V
